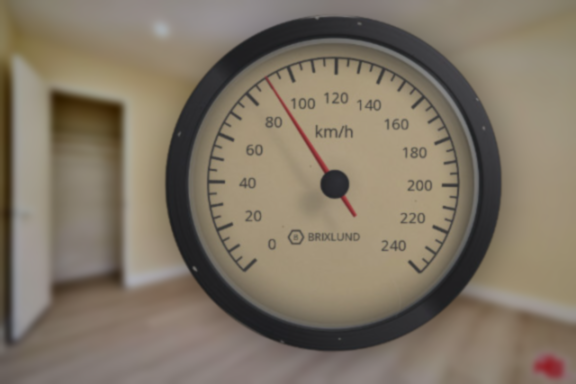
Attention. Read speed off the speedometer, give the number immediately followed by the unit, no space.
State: 90km/h
